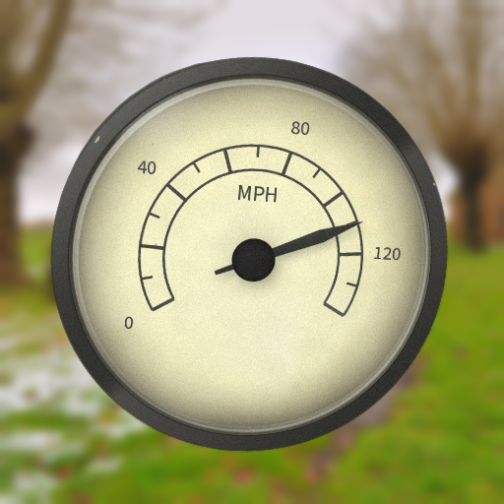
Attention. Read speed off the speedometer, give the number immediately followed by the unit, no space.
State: 110mph
